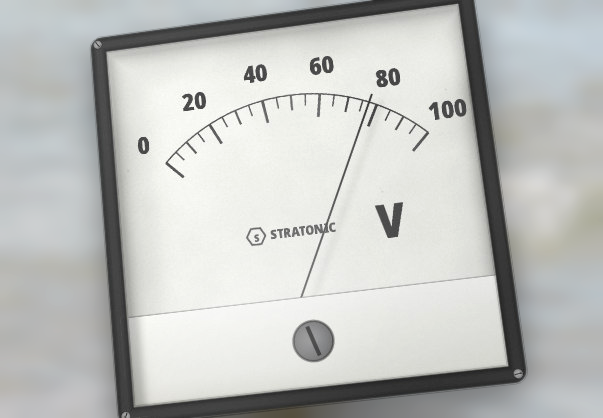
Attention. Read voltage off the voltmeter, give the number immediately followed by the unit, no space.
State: 77.5V
